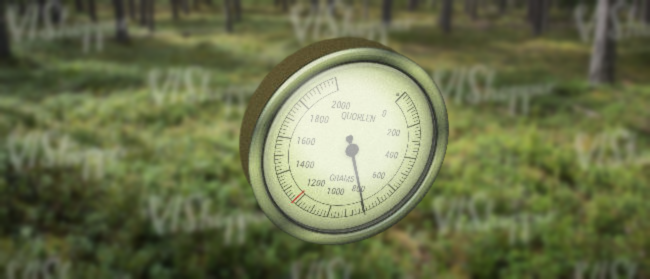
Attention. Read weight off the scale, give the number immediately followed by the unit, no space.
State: 800g
